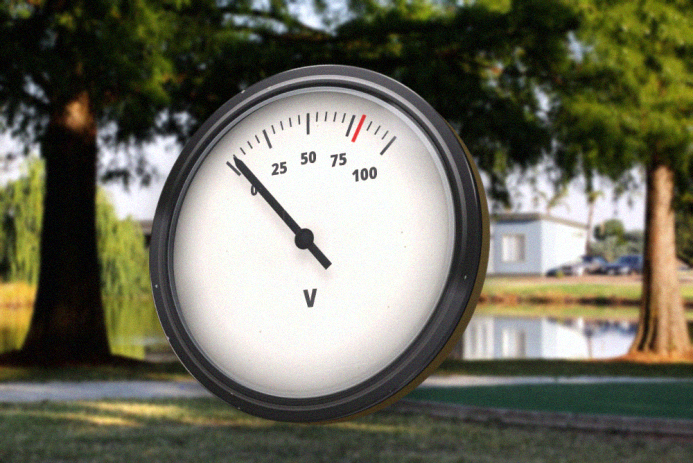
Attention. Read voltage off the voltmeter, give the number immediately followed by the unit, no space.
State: 5V
